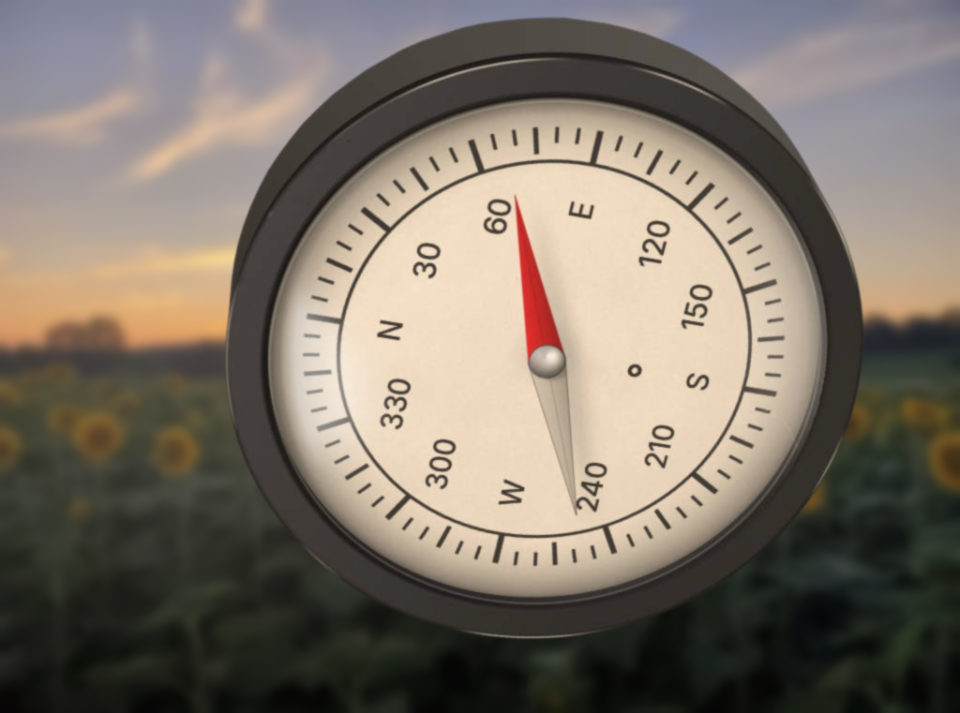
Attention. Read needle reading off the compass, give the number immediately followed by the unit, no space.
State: 67.5°
